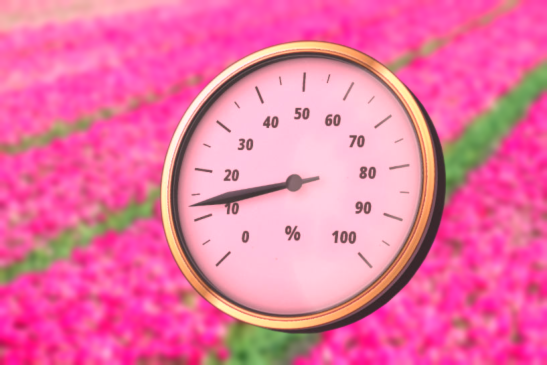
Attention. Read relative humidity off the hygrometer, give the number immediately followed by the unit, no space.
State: 12.5%
